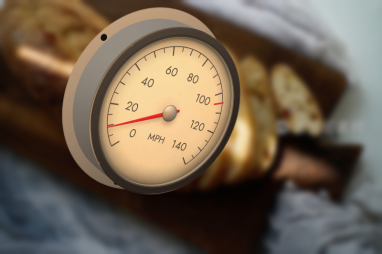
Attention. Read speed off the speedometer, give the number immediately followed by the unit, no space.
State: 10mph
